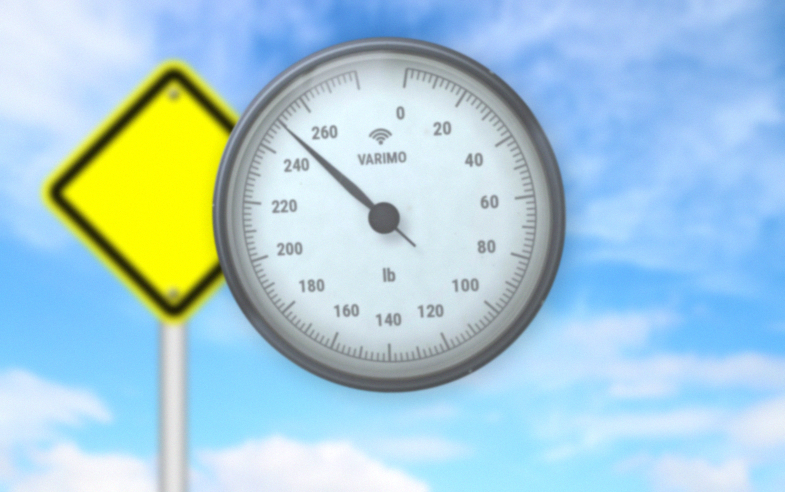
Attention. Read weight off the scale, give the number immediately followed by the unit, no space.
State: 250lb
